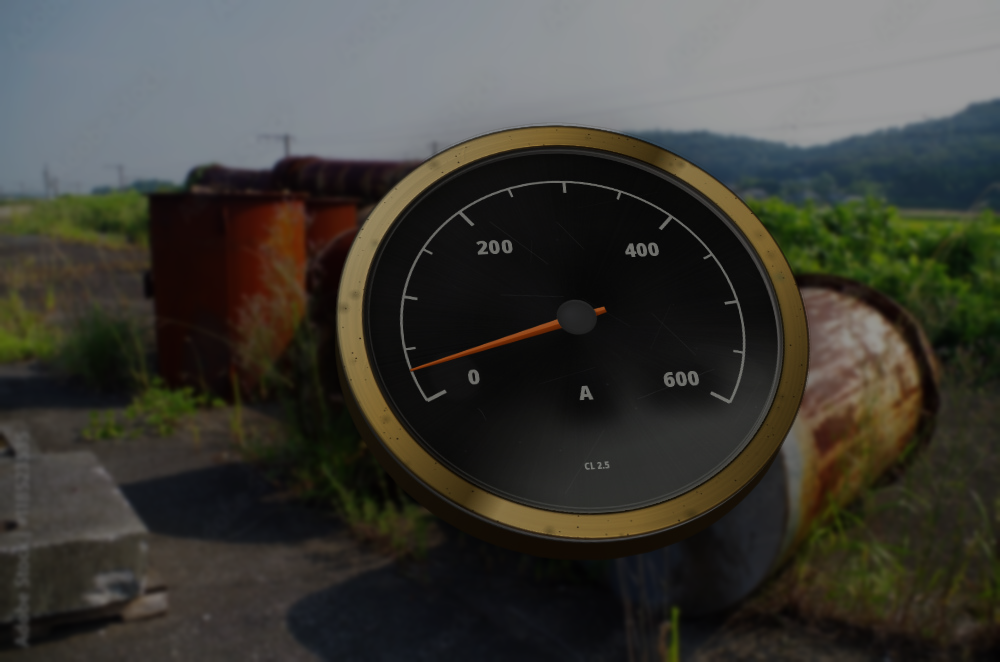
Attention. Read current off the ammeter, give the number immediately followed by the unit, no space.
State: 25A
